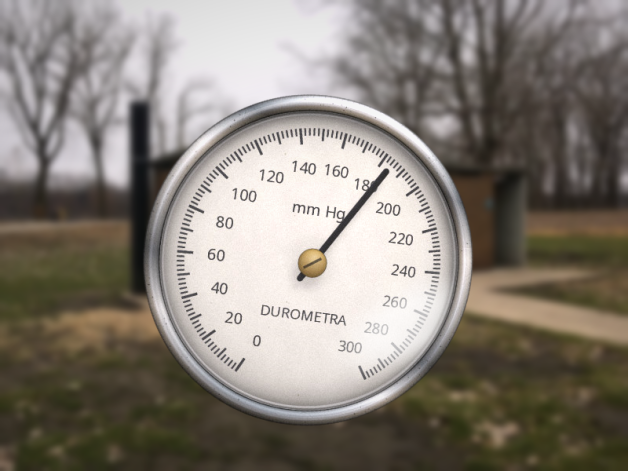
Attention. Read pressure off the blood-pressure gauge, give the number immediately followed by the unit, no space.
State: 184mmHg
